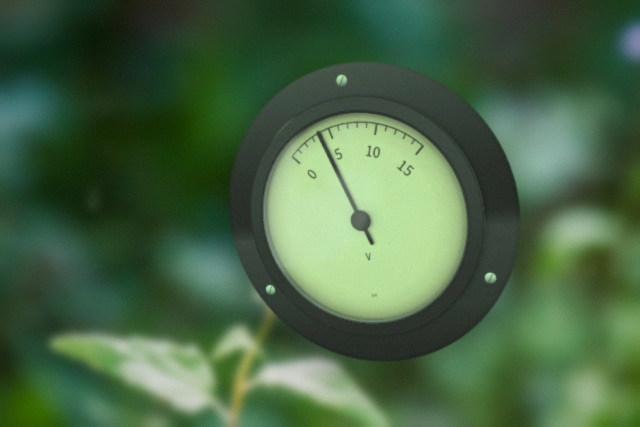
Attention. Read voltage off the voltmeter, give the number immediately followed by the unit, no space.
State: 4V
